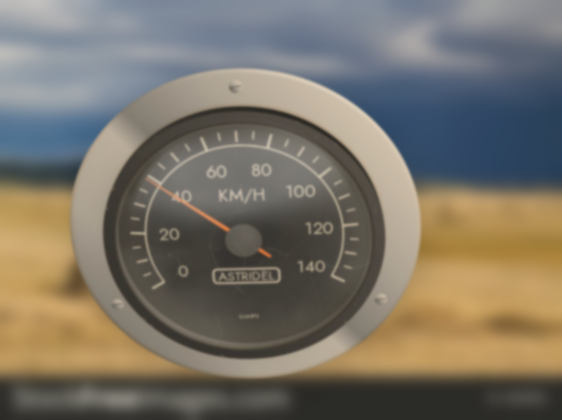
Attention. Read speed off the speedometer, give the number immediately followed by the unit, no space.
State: 40km/h
